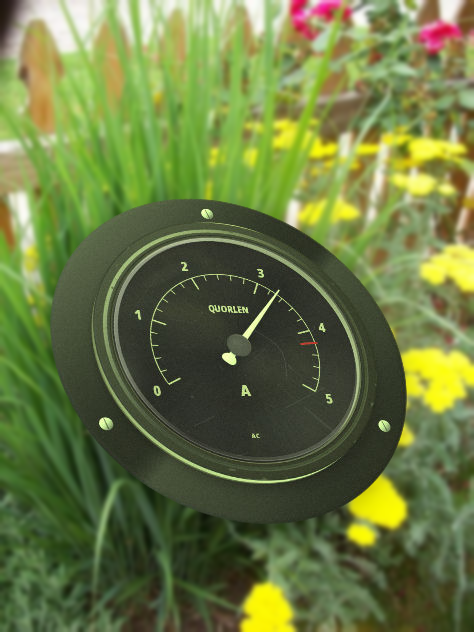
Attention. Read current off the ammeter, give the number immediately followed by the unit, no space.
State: 3.3A
